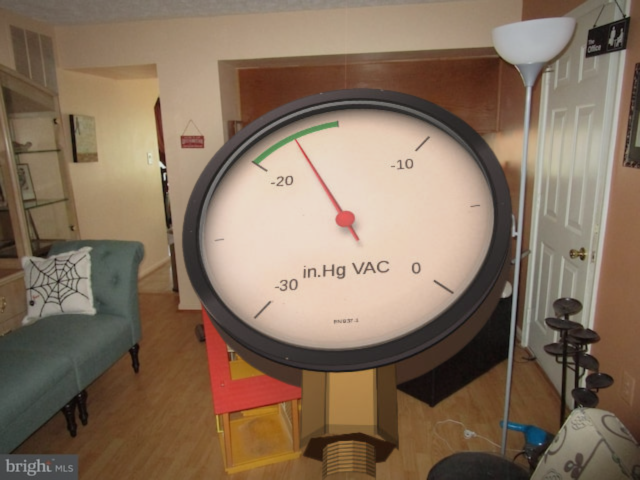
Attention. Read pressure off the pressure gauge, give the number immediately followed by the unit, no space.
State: -17.5inHg
